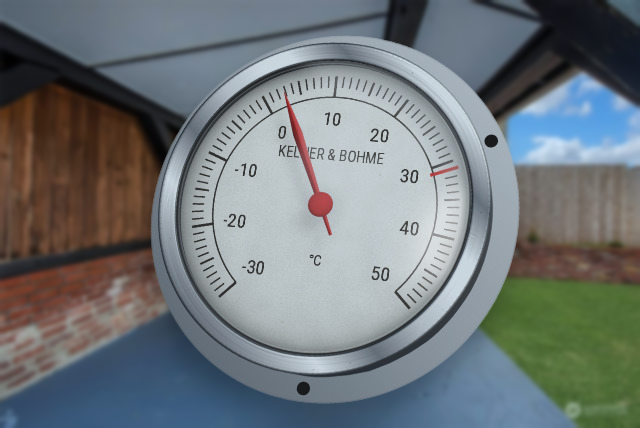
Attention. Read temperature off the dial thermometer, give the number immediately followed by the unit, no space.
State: 3°C
